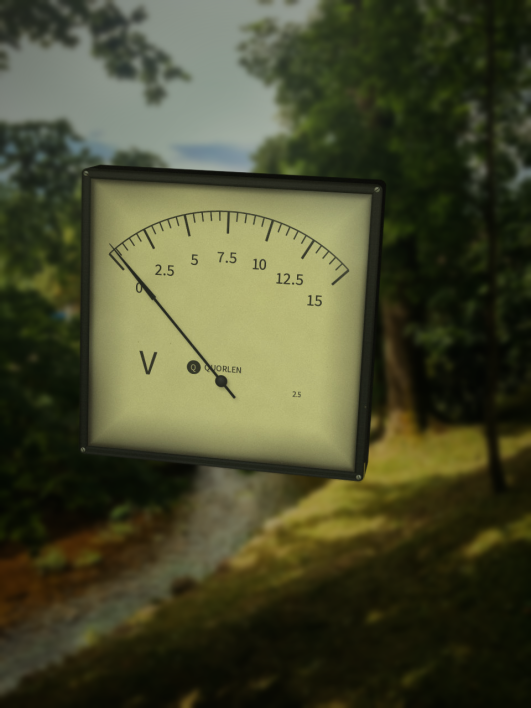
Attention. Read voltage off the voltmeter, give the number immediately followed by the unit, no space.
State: 0.5V
